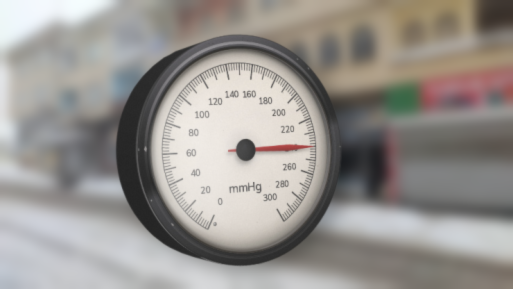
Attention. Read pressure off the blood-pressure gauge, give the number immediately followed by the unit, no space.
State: 240mmHg
